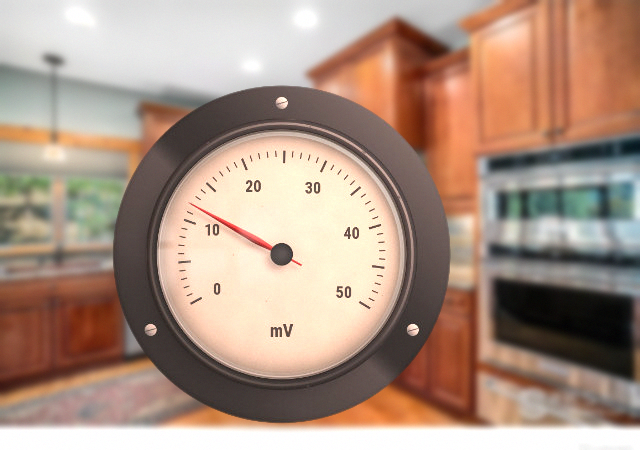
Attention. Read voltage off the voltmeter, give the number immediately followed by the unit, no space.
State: 12mV
